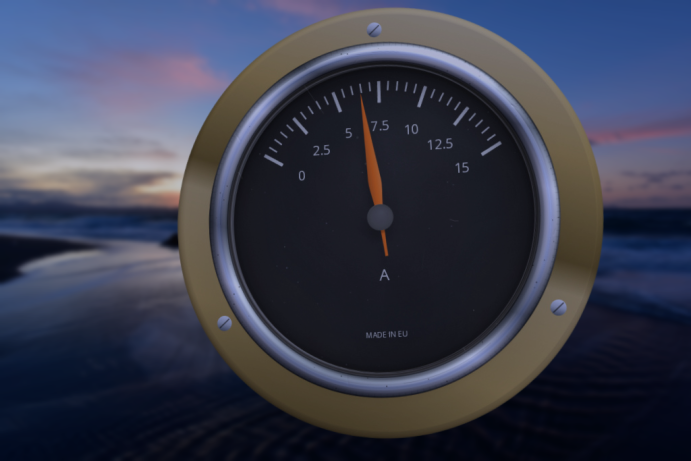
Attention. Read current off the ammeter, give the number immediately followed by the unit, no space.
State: 6.5A
